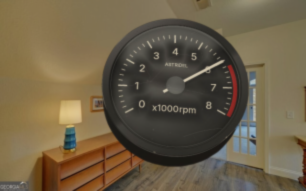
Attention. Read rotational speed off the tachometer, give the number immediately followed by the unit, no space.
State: 6000rpm
